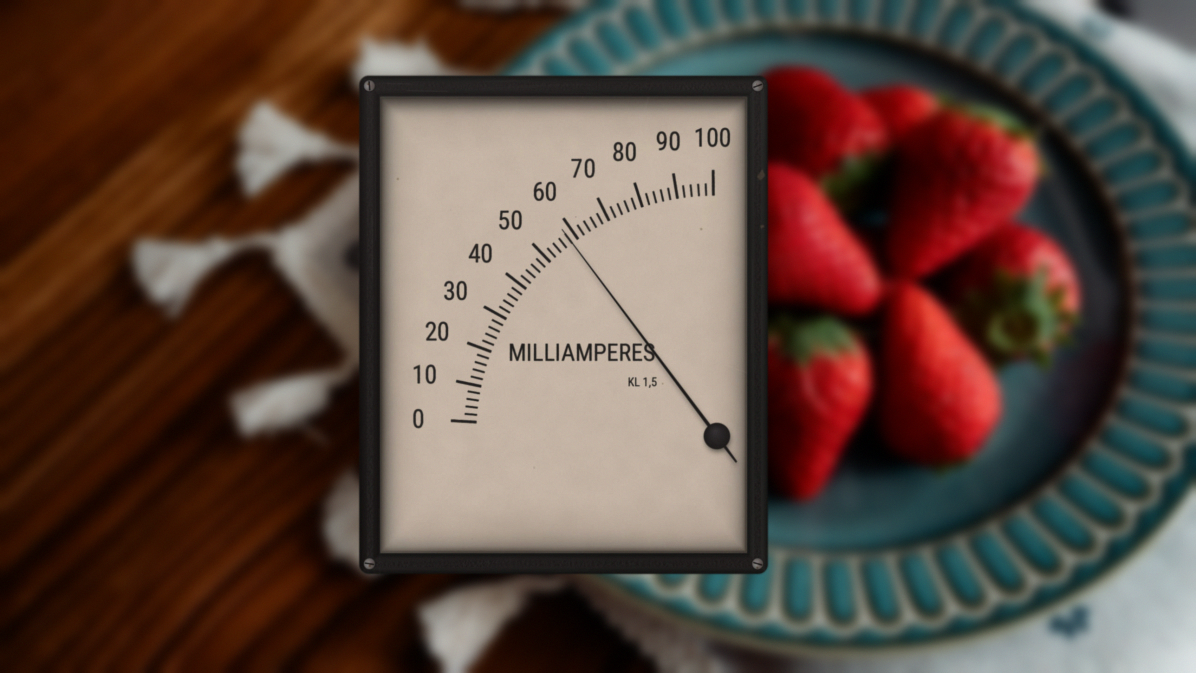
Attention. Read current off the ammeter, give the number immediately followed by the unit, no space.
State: 58mA
